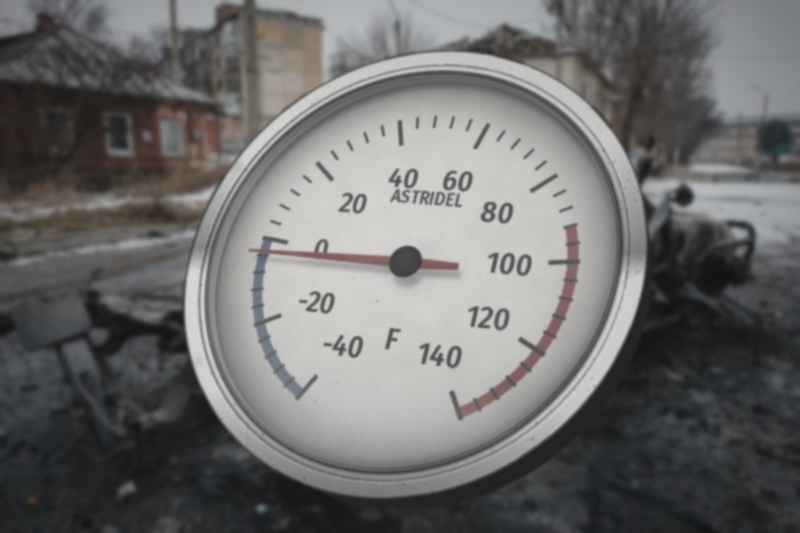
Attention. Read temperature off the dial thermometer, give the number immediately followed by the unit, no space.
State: -4°F
